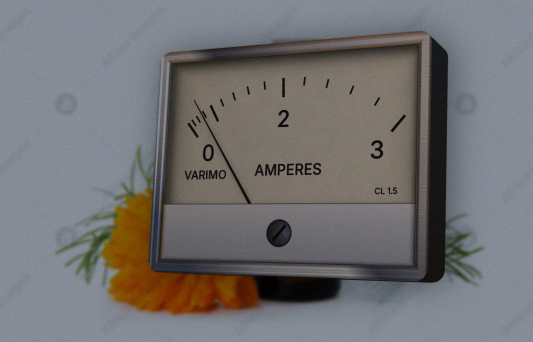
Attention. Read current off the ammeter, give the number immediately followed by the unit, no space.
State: 0.8A
